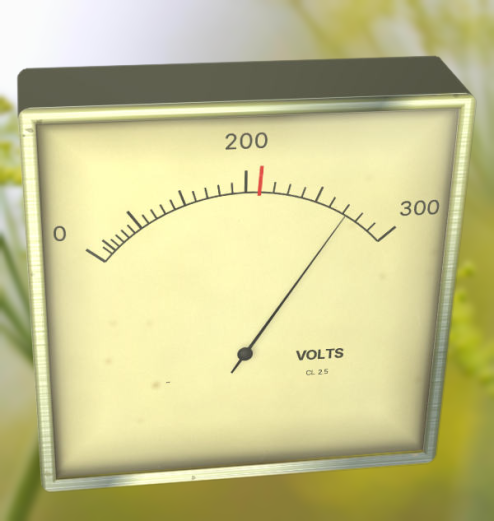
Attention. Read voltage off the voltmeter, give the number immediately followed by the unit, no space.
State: 270V
